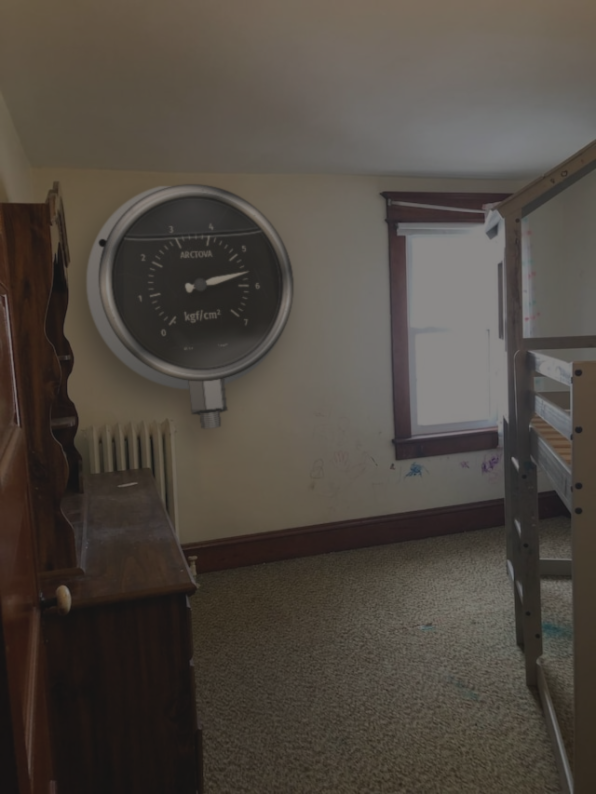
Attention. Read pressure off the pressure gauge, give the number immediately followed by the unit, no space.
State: 5.6kg/cm²
